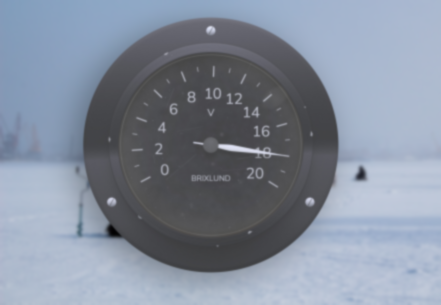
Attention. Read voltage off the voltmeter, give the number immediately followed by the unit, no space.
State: 18V
